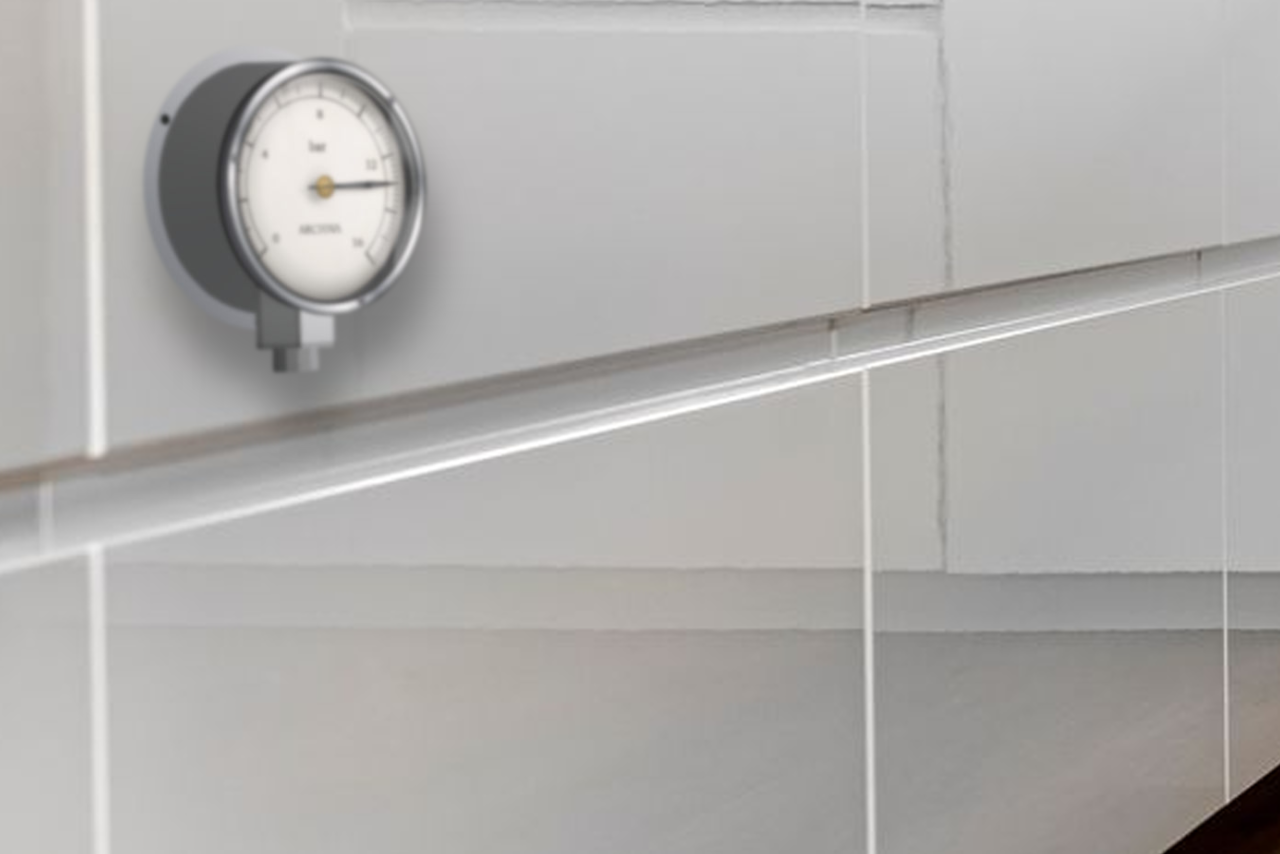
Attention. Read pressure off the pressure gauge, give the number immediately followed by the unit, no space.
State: 13bar
